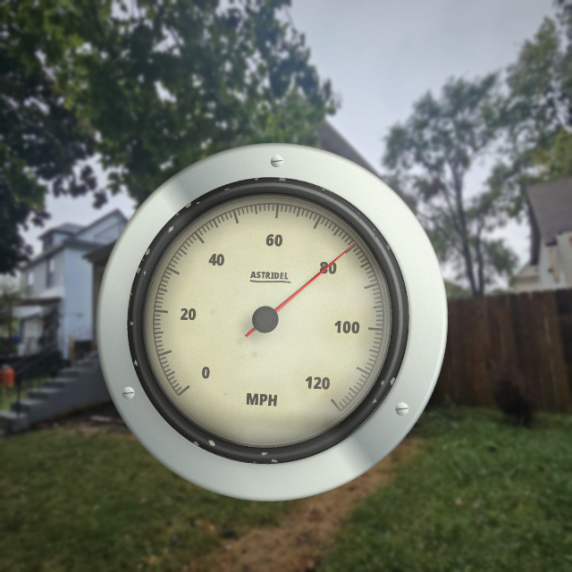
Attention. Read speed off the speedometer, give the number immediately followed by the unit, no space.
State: 80mph
